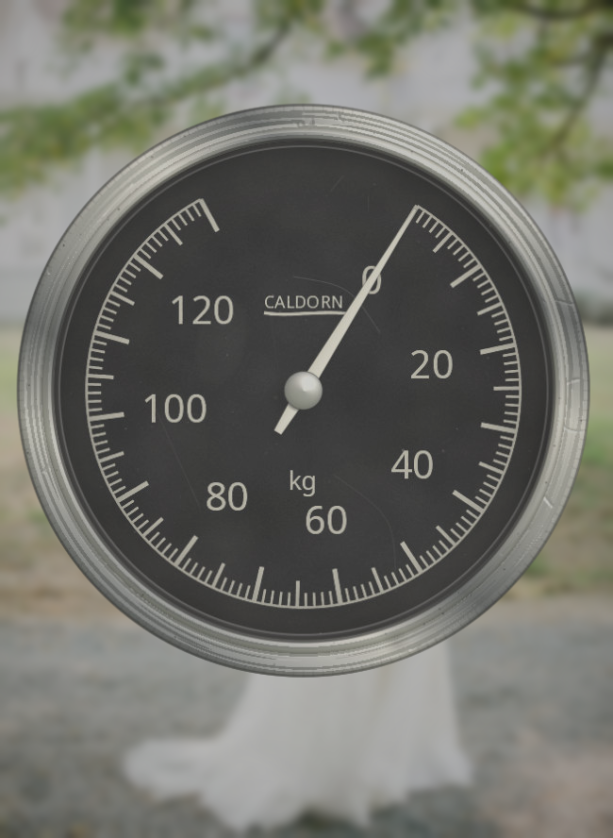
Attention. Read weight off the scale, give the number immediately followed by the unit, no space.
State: 0kg
